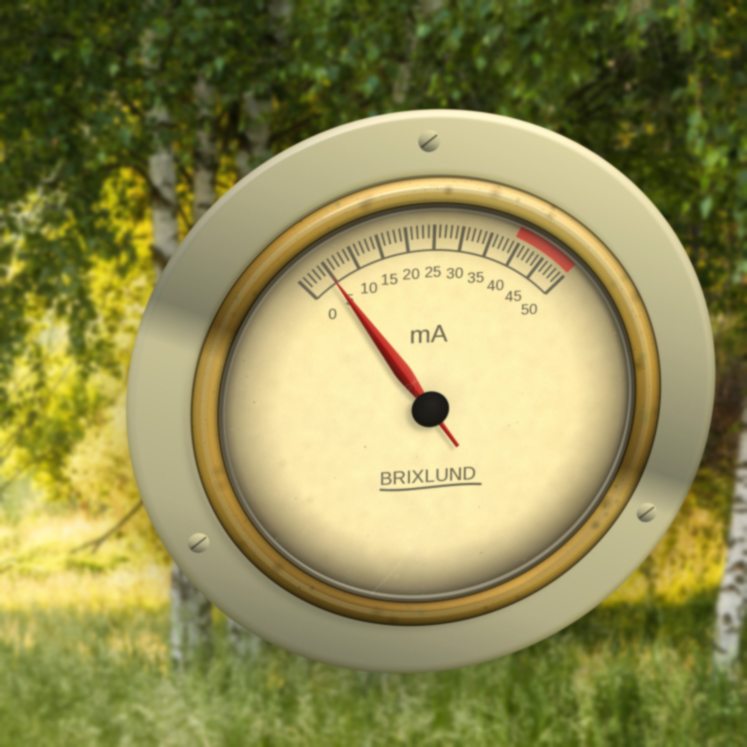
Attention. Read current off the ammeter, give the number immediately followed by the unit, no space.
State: 5mA
